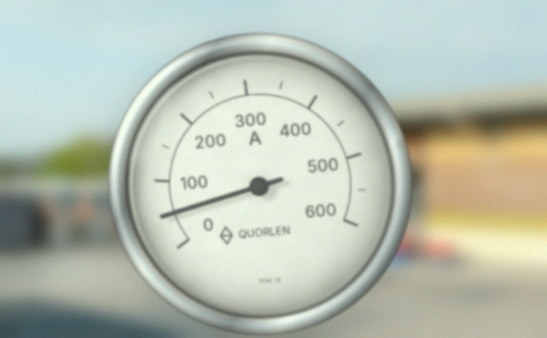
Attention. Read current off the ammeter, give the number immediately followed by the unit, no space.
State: 50A
